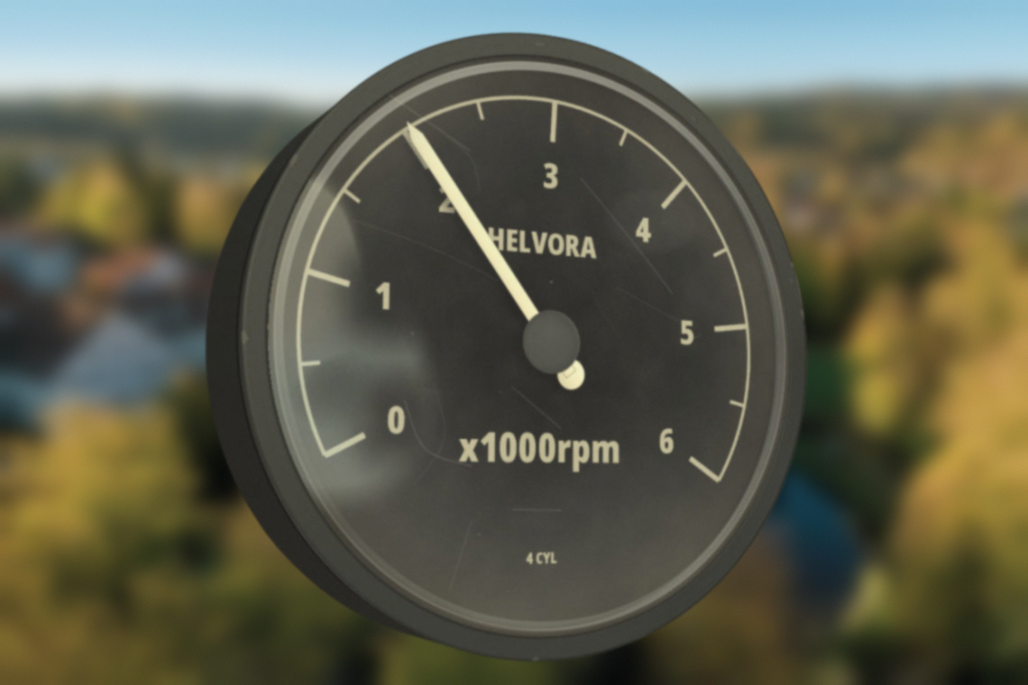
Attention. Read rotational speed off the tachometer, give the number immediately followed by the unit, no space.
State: 2000rpm
